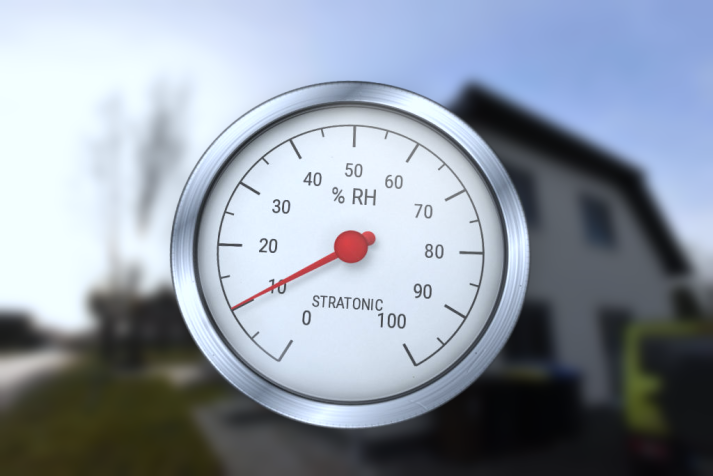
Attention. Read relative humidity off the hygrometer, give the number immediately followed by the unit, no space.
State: 10%
